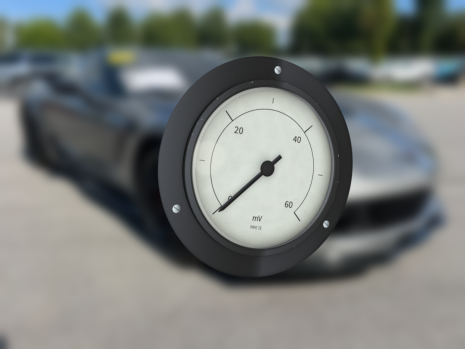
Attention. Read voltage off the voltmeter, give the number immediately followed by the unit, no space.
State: 0mV
